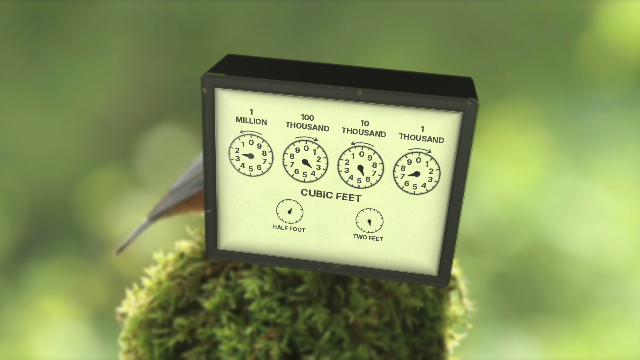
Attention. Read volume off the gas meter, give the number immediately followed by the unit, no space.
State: 235700ft³
